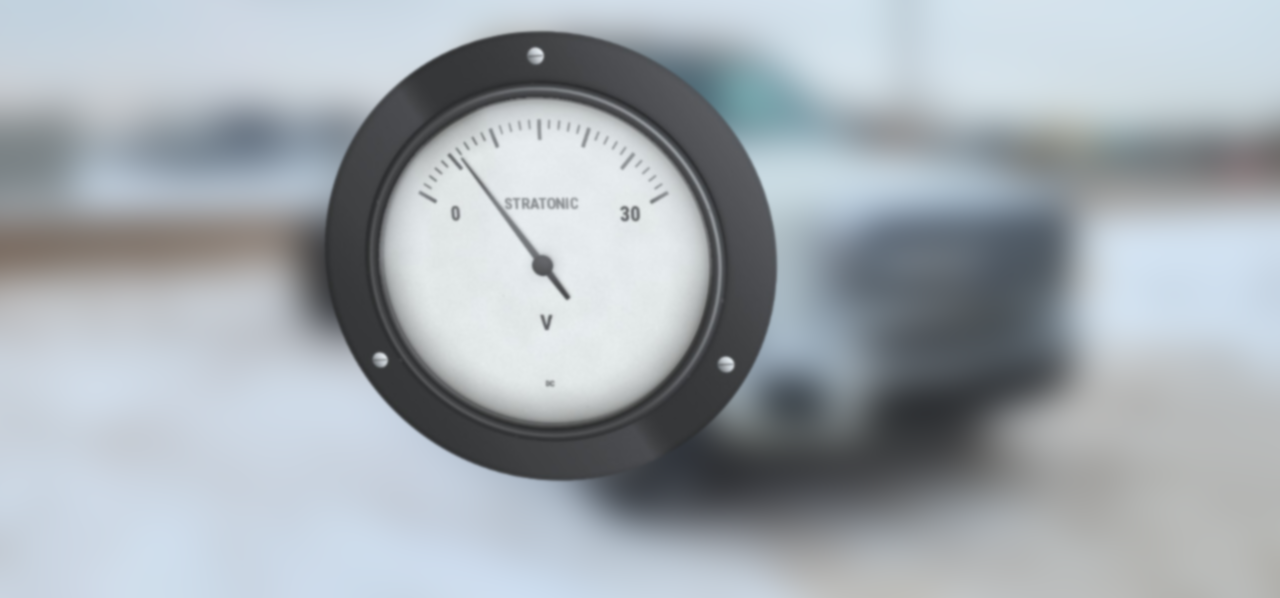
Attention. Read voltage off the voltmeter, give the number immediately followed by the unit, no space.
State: 6V
